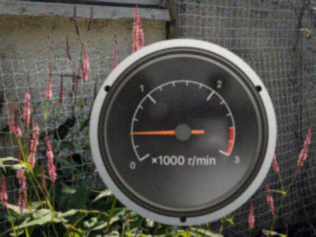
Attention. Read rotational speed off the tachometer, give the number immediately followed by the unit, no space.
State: 400rpm
